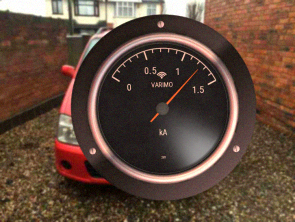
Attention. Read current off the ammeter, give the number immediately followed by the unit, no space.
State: 1.25kA
